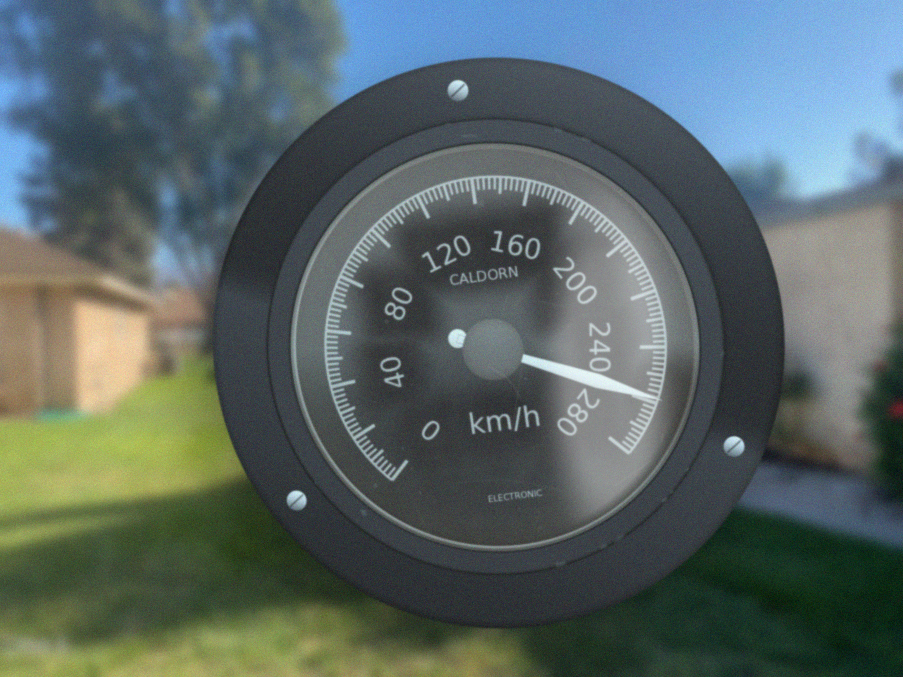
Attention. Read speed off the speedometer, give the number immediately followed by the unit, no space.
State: 258km/h
